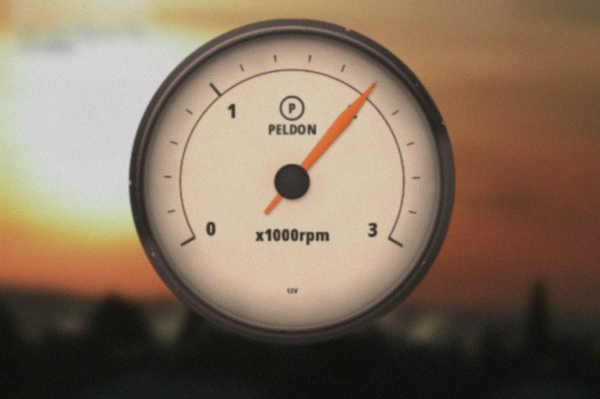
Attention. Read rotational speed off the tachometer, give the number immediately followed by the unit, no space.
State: 2000rpm
